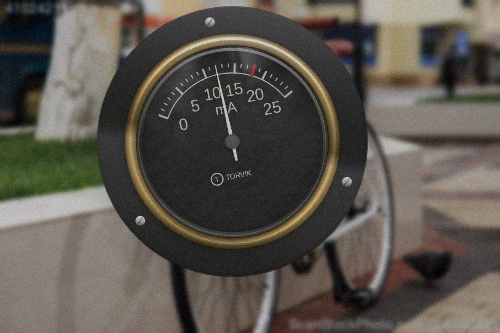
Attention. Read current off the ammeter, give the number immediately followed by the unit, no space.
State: 12mA
